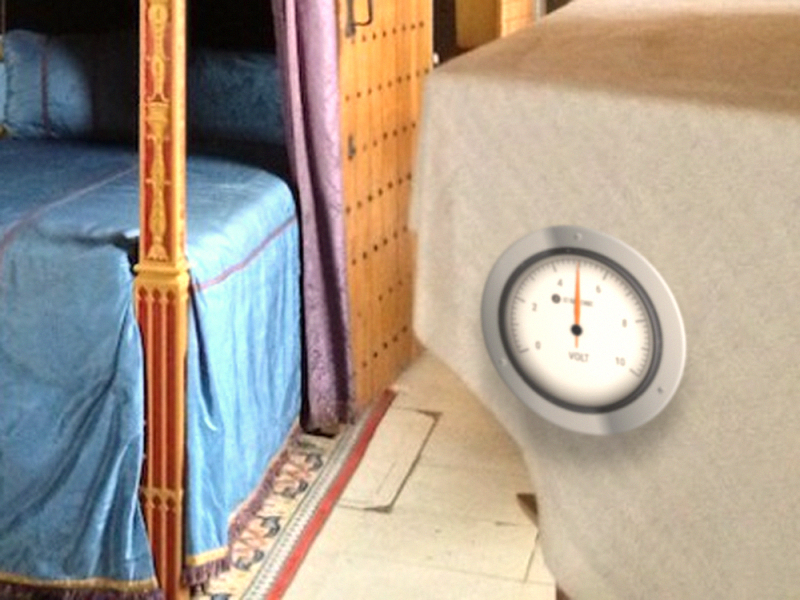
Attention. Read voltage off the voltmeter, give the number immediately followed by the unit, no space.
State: 5V
